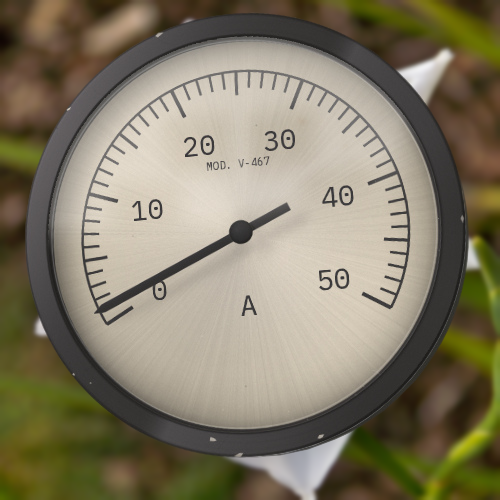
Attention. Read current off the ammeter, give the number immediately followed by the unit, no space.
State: 1A
